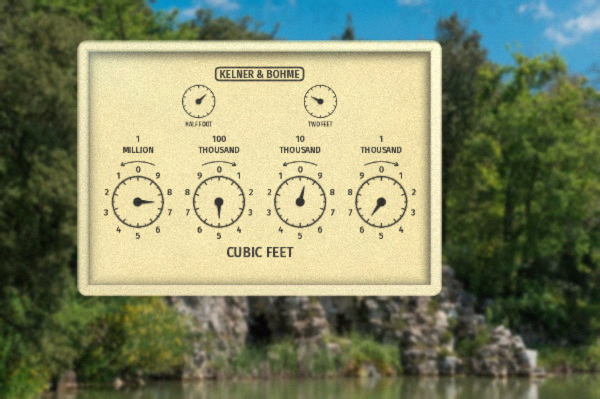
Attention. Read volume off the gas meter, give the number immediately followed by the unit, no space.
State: 749600ft³
